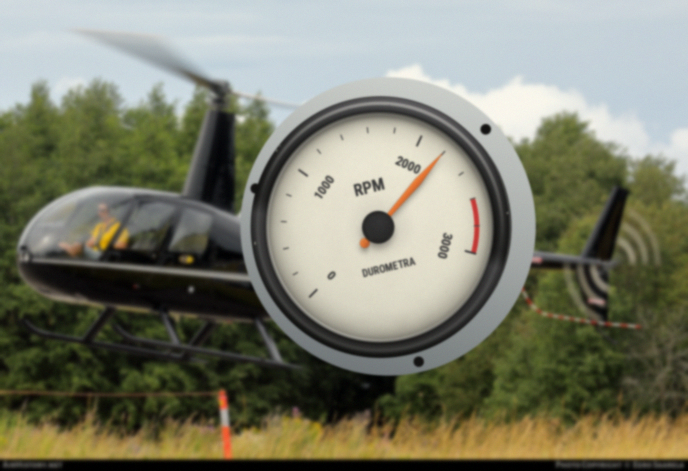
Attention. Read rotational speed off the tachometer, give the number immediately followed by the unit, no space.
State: 2200rpm
